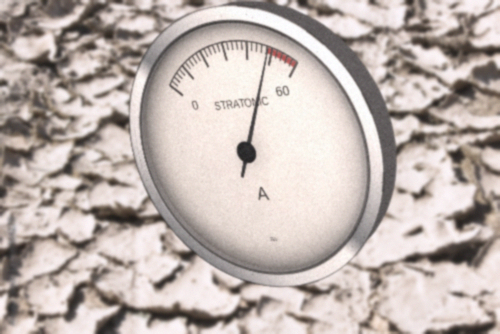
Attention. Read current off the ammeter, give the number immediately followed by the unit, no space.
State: 50A
